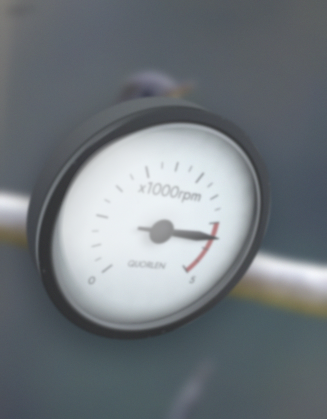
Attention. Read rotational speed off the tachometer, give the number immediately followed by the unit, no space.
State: 4250rpm
